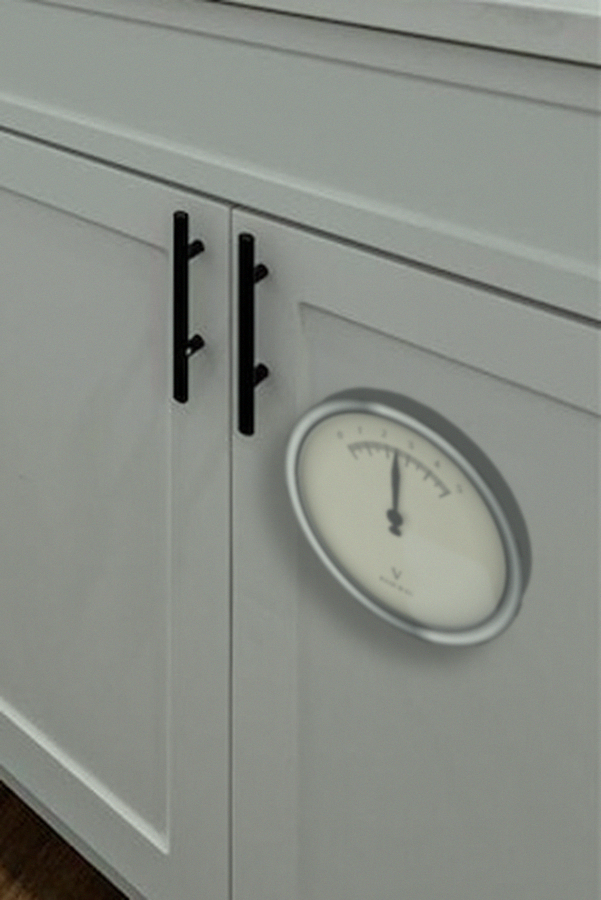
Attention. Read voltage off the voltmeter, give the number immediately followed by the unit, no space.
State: 2.5V
